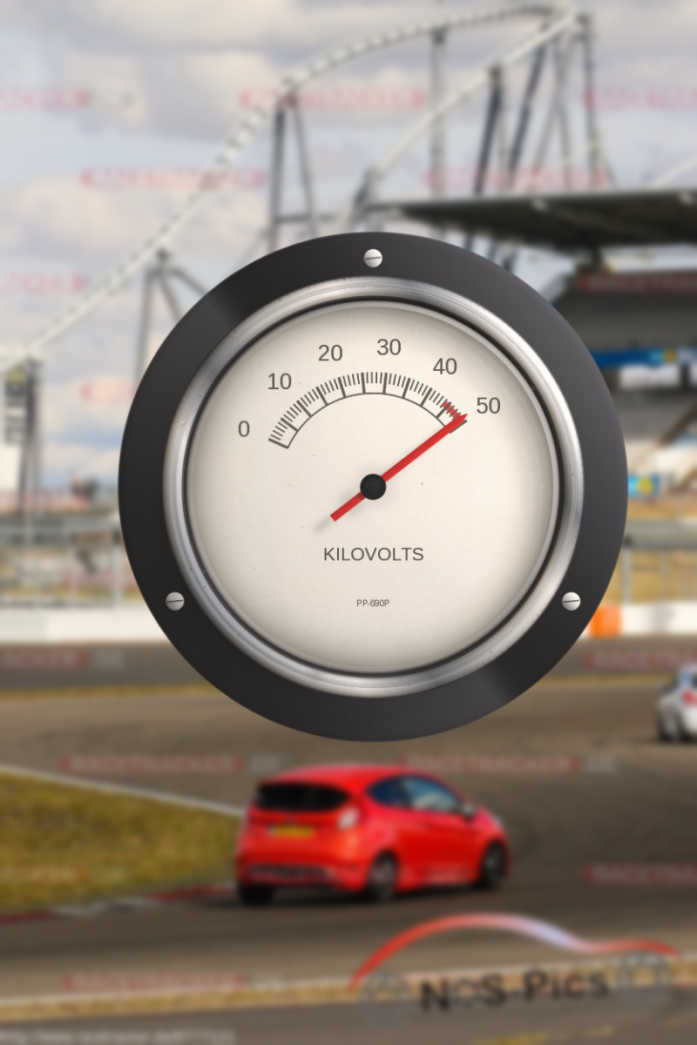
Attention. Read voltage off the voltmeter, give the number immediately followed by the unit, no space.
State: 49kV
